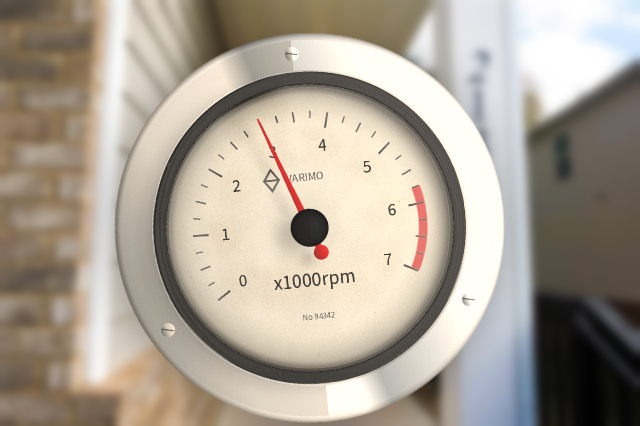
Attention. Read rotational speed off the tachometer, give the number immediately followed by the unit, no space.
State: 3000rpm
